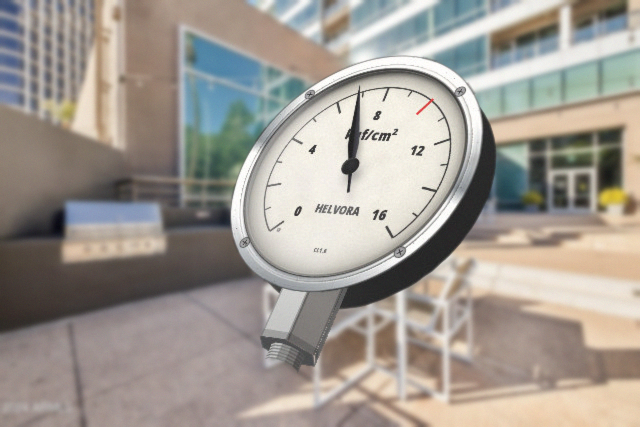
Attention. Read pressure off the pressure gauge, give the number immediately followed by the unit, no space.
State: 7kg/cm²
